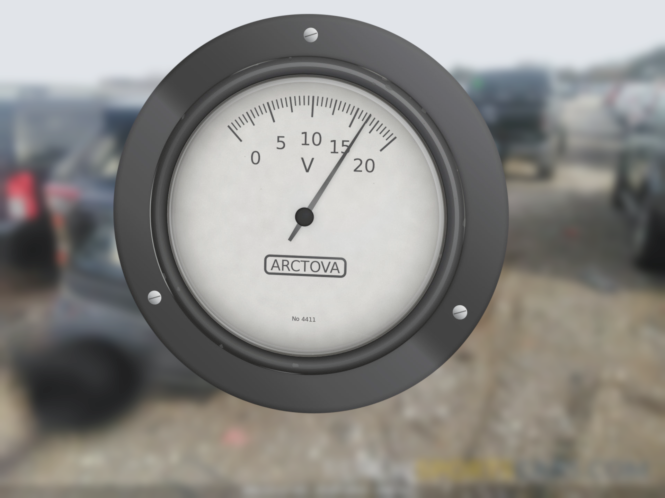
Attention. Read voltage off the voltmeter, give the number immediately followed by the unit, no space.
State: 16.5V
